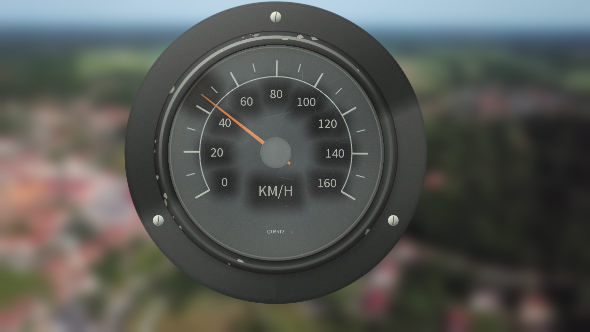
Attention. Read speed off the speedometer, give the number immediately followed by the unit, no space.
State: 45km/h
